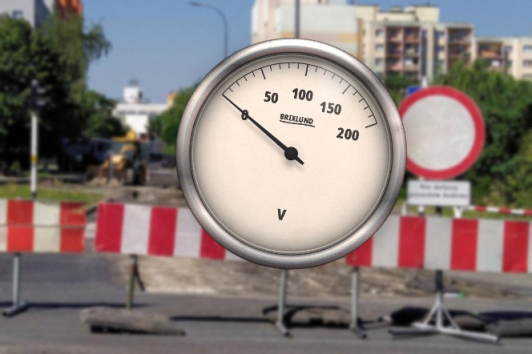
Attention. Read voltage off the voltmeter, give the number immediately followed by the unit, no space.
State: 0V
